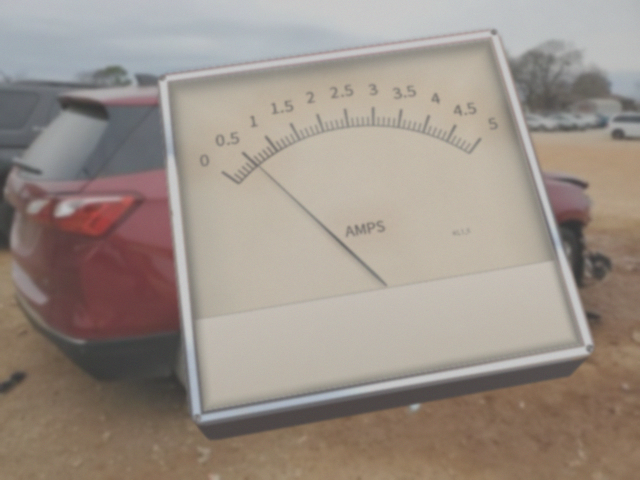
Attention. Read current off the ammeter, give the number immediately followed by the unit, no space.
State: 0.5A
